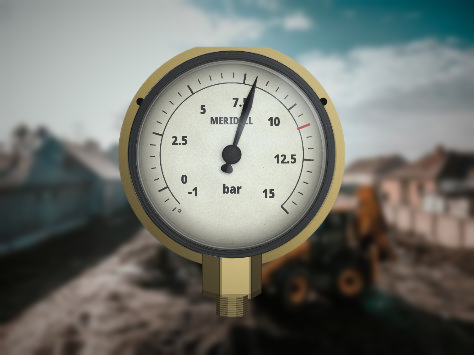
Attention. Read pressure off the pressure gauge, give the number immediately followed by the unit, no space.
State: 8bar
